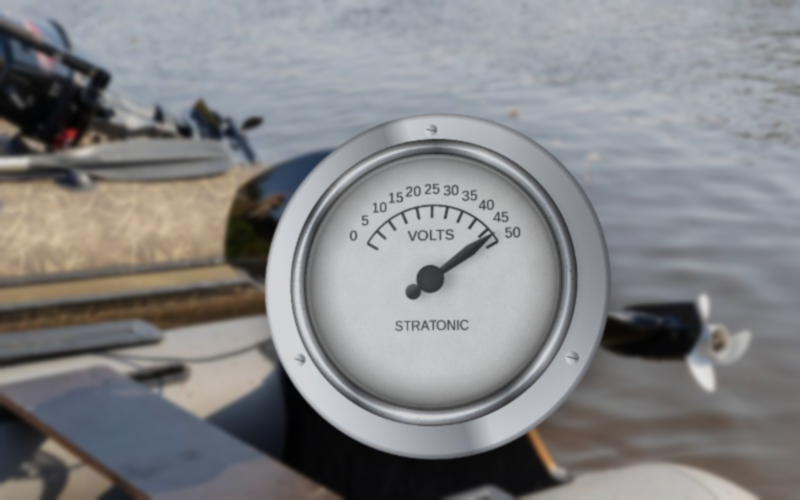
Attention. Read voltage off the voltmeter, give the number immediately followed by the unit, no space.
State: 47.5V
